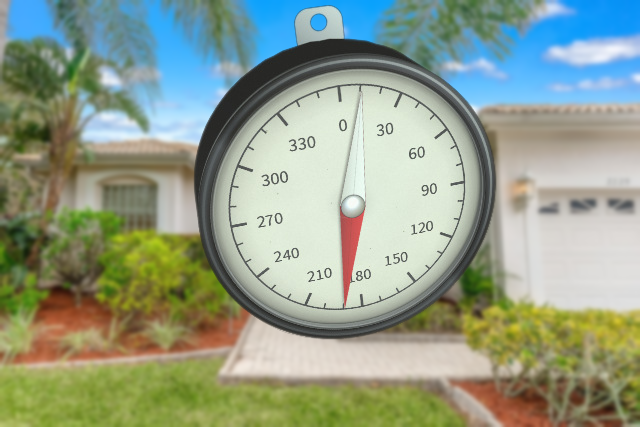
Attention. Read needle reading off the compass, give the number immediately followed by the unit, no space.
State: 190°
